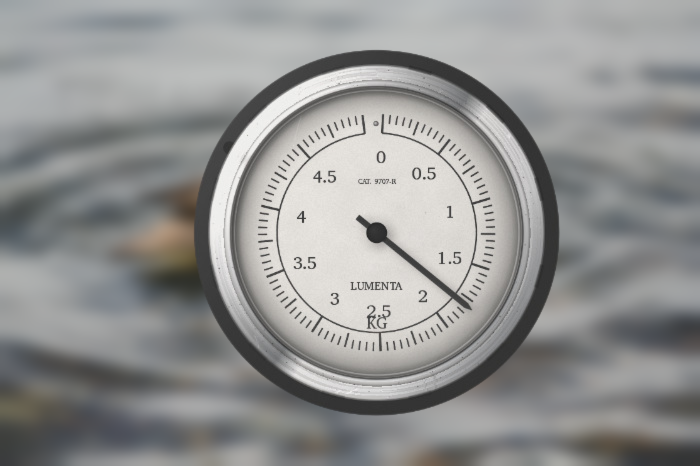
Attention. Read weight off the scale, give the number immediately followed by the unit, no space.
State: 1.8kg
